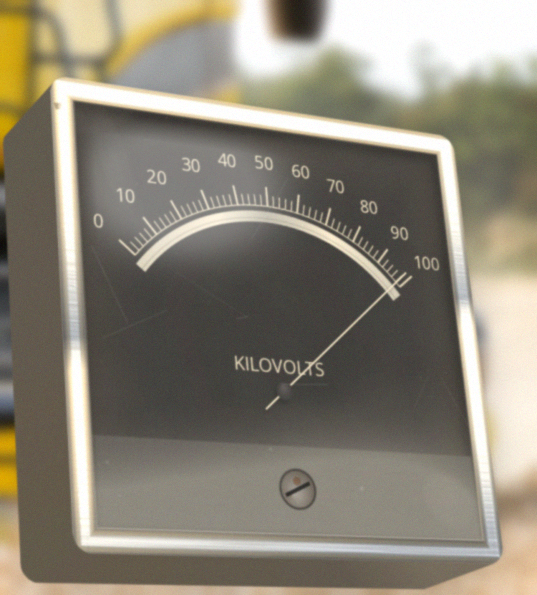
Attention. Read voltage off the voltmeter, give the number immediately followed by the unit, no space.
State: 98kV
